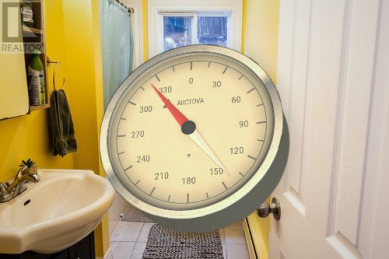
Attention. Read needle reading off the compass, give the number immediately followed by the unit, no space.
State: 322.5°
